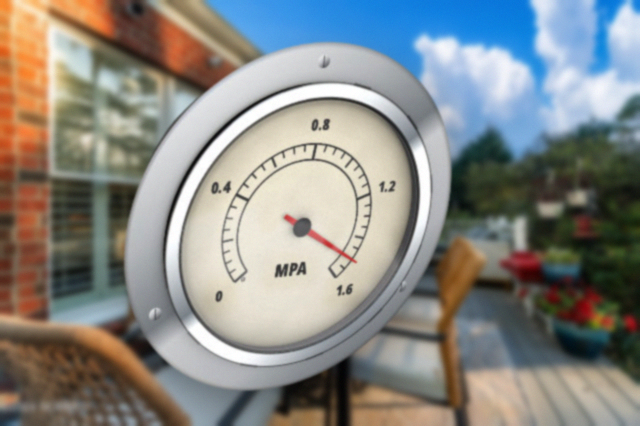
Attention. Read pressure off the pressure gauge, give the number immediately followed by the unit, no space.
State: 1.5MPa
